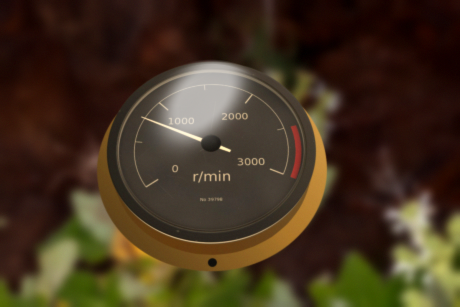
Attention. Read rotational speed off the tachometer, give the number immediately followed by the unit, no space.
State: 750rpm
